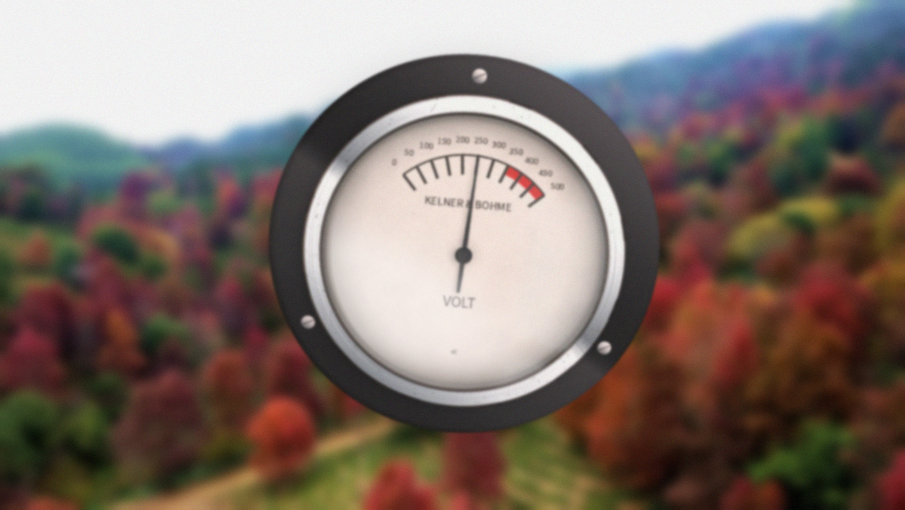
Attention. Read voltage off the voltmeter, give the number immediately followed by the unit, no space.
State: 250V
